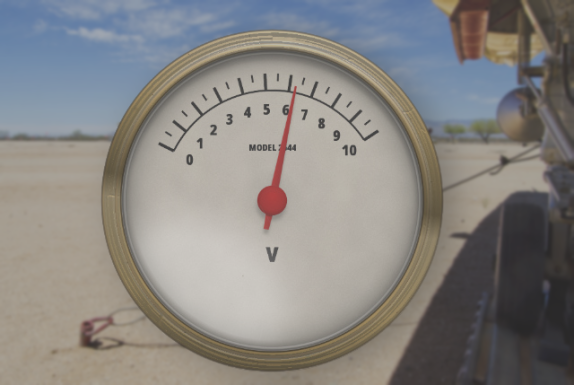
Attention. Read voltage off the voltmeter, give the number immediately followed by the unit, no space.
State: 6.25V
